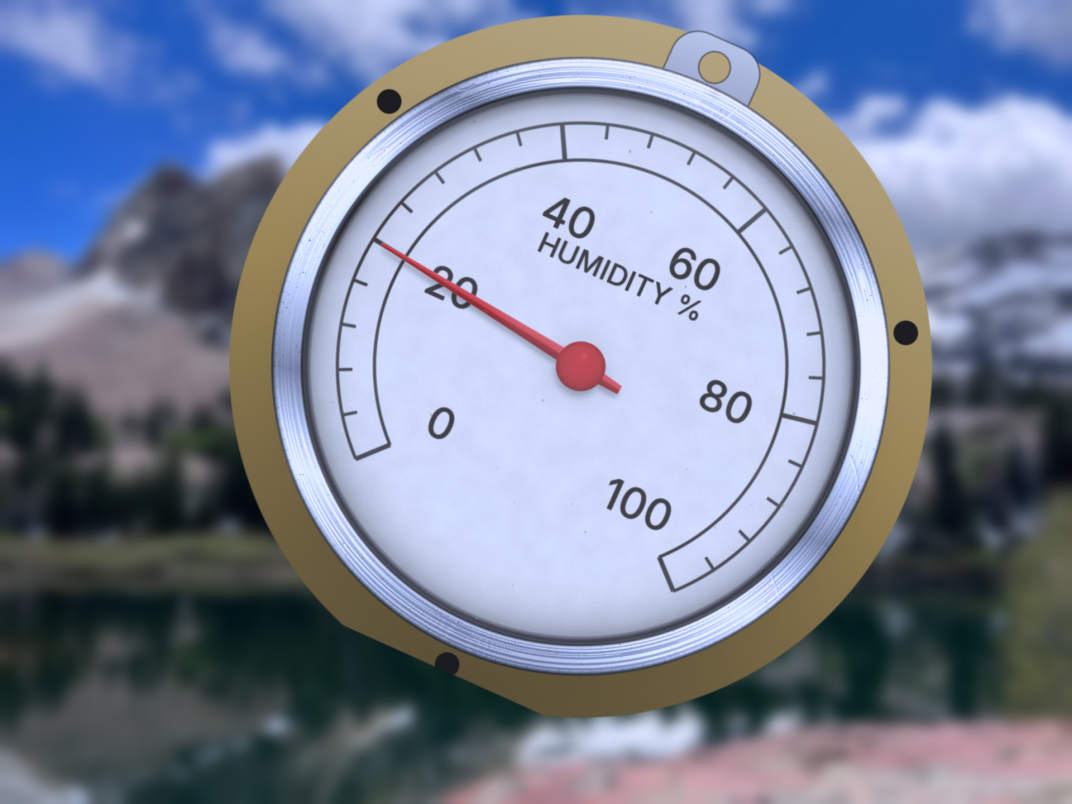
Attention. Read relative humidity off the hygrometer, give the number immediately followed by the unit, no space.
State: 20%
